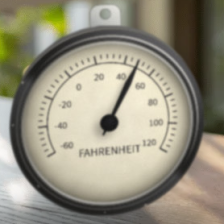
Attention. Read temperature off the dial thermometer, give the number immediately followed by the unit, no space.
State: 48°F
